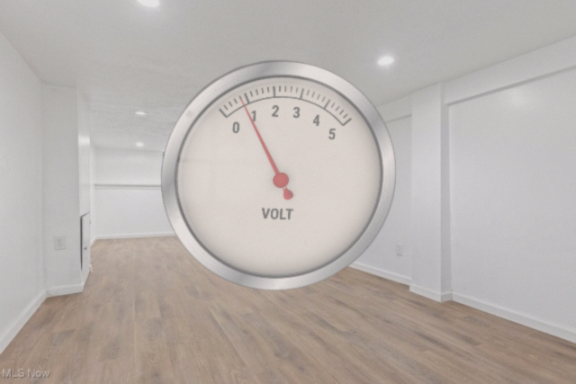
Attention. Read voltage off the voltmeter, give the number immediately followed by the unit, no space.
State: 0.8V
